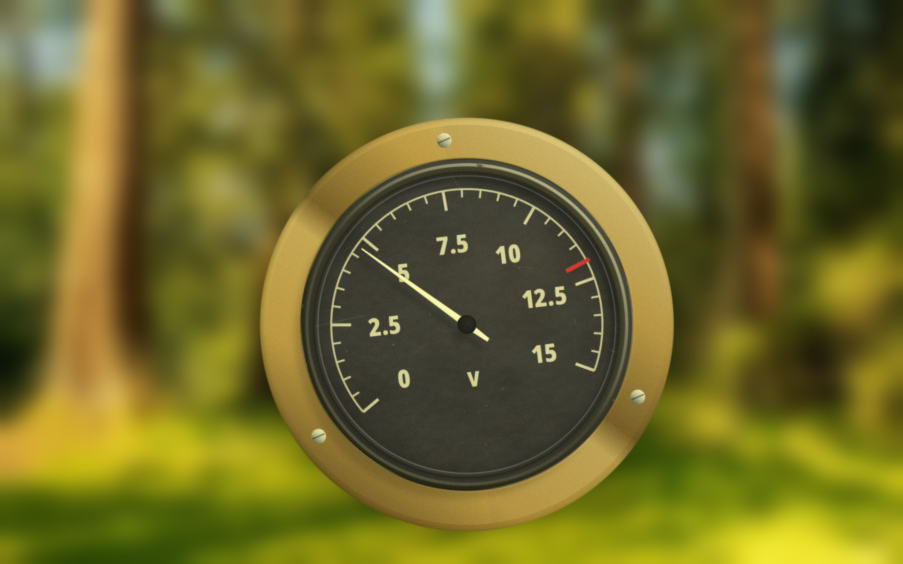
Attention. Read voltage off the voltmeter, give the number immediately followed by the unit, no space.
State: 4.75V
